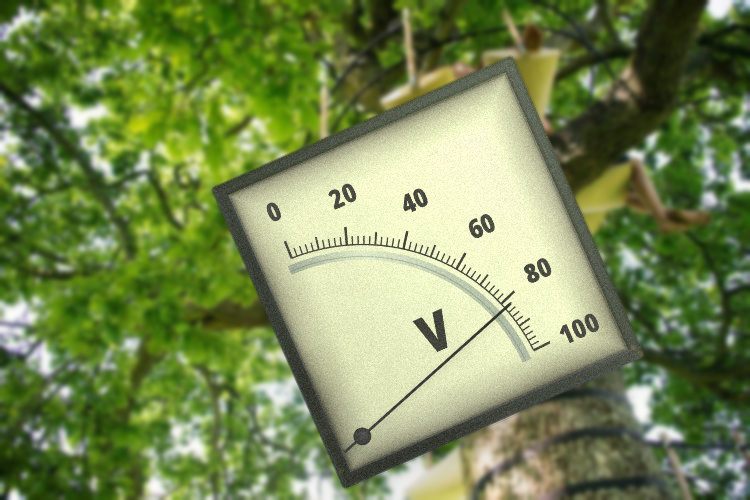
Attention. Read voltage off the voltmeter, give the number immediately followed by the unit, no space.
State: 82V
